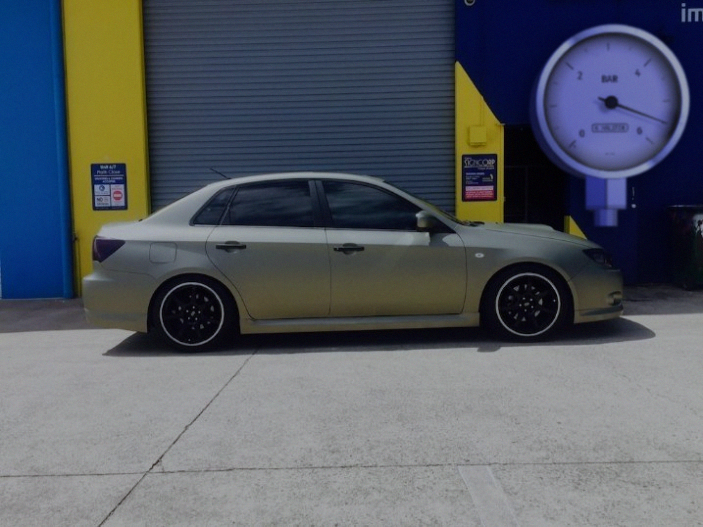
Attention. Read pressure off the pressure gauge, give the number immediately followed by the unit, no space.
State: 5.5bar
